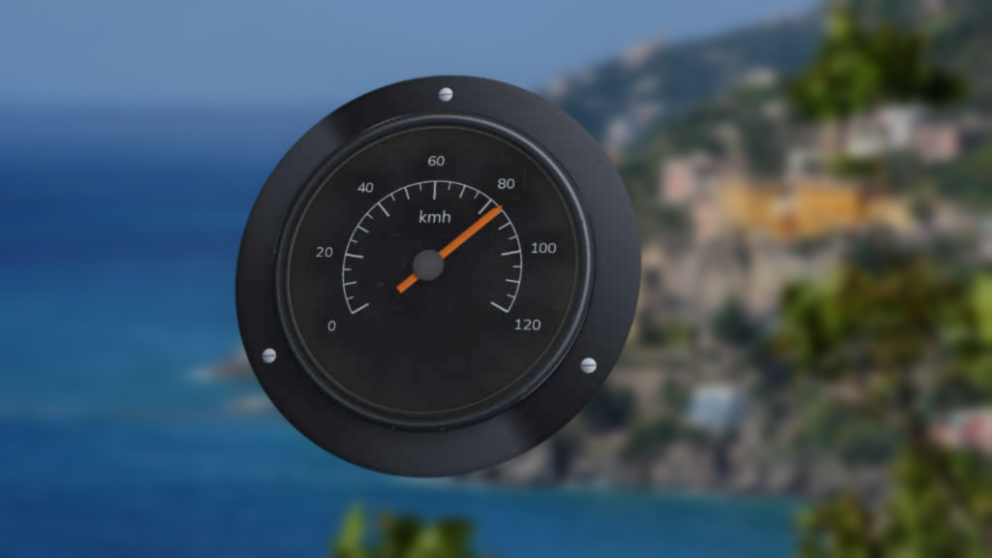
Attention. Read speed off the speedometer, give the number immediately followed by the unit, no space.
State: 85km/h
